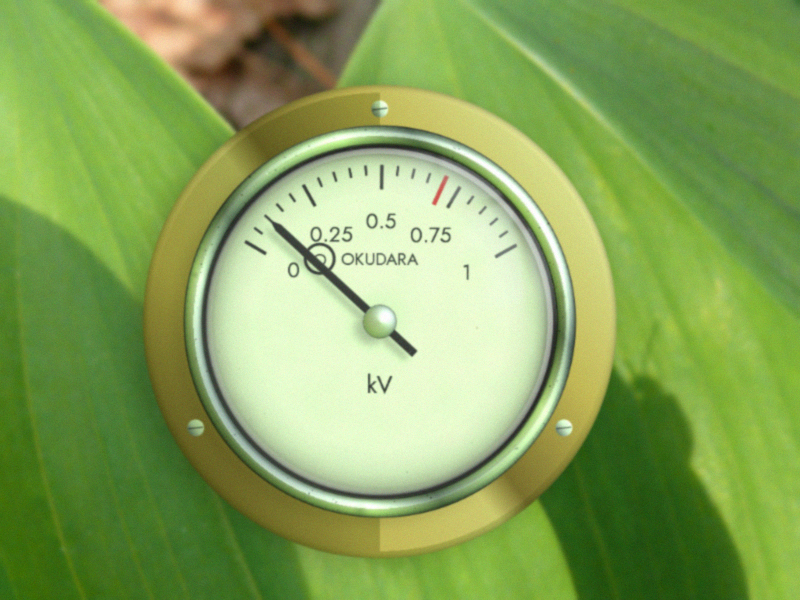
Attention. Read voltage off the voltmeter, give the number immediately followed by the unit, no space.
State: 0.1kV
